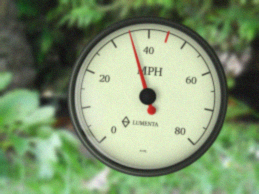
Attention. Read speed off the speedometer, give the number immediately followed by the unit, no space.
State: 35mph
